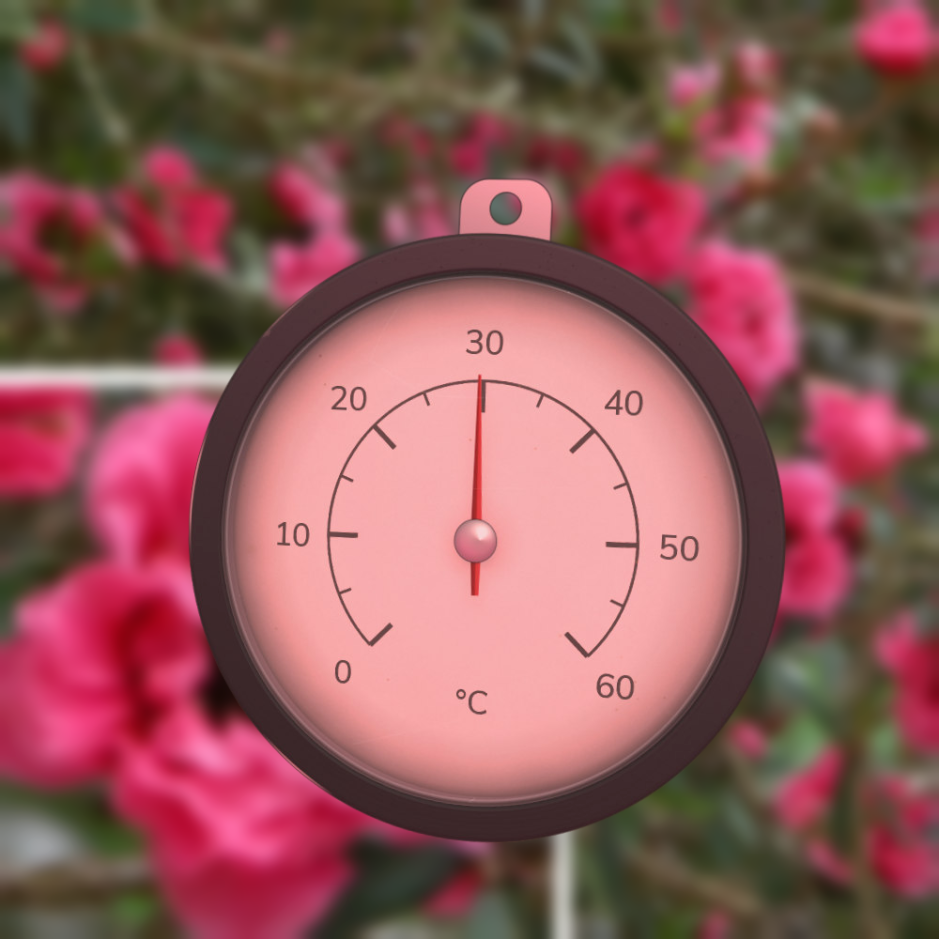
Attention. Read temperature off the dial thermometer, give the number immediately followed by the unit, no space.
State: 30°C
